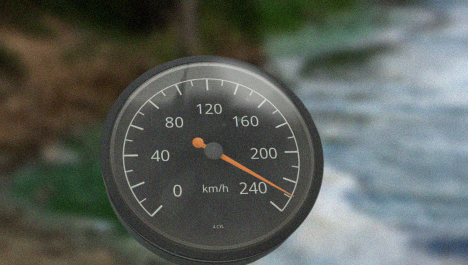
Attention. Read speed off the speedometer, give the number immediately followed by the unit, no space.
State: 230km/h
